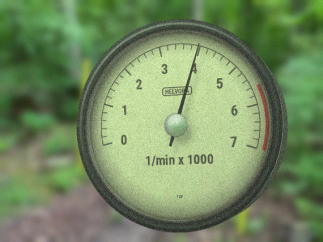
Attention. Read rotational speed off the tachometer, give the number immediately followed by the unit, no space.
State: 4000rpm
